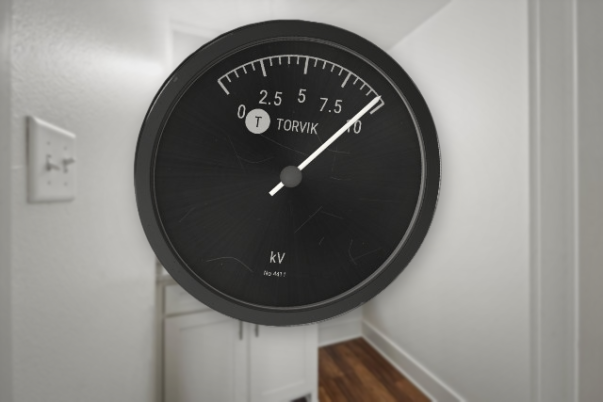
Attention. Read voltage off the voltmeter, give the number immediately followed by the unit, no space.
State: 9.5kV
